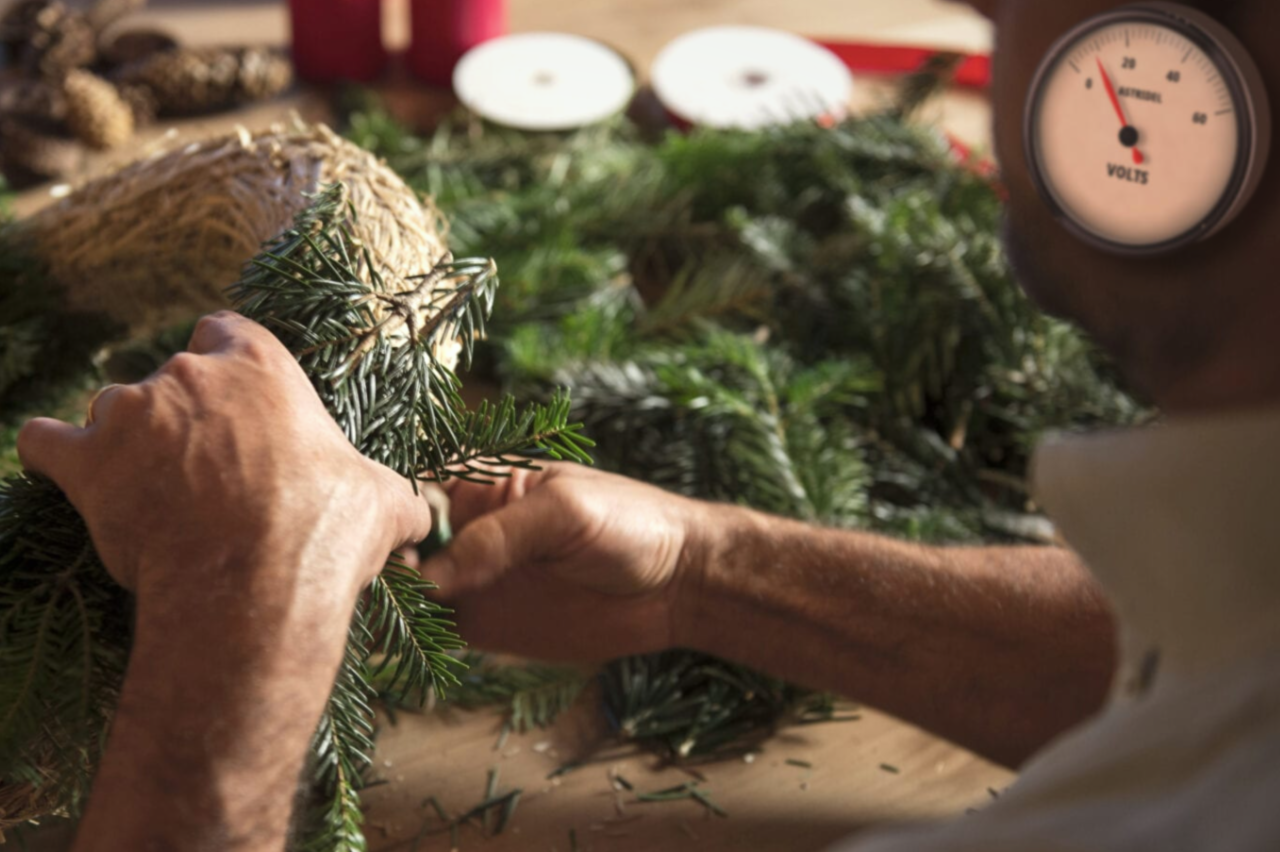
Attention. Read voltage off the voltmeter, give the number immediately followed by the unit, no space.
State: 10V
